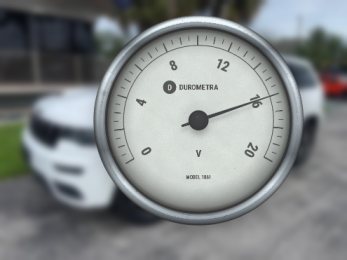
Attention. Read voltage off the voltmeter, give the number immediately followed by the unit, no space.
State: 16V
